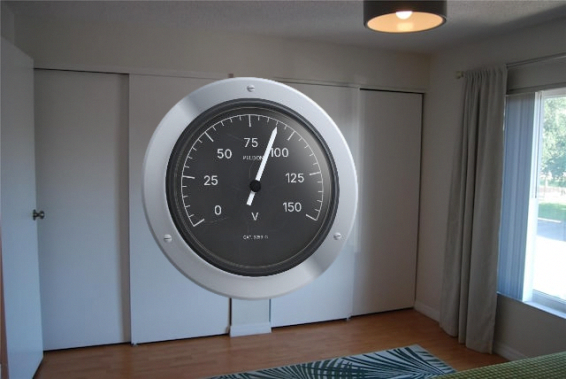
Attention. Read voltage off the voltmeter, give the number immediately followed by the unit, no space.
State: 90V
